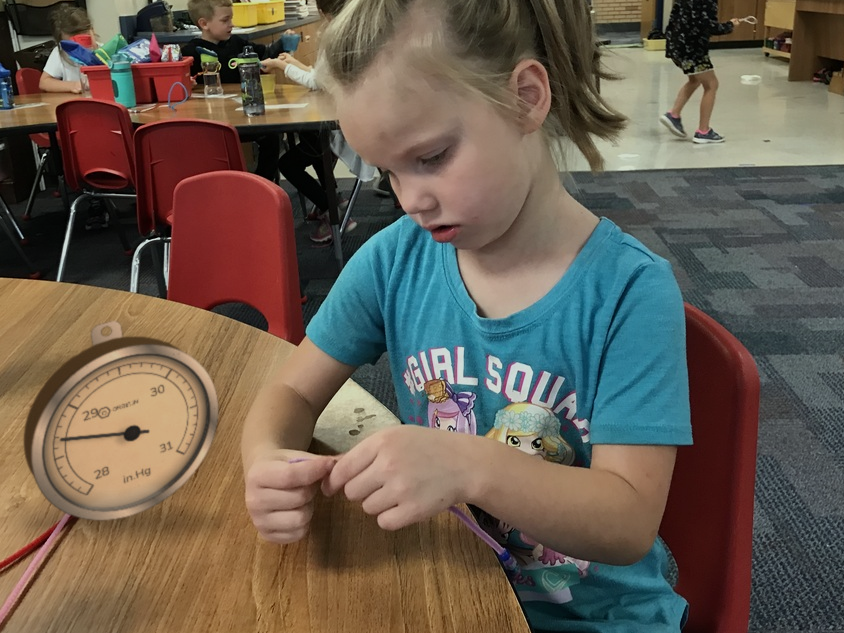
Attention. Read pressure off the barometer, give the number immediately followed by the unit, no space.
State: 28.7inHg
